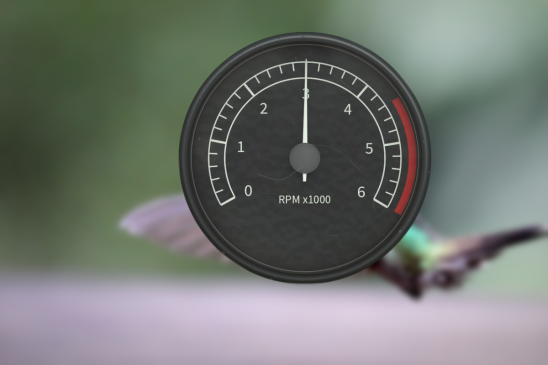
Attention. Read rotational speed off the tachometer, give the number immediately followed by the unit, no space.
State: 3000rpm
